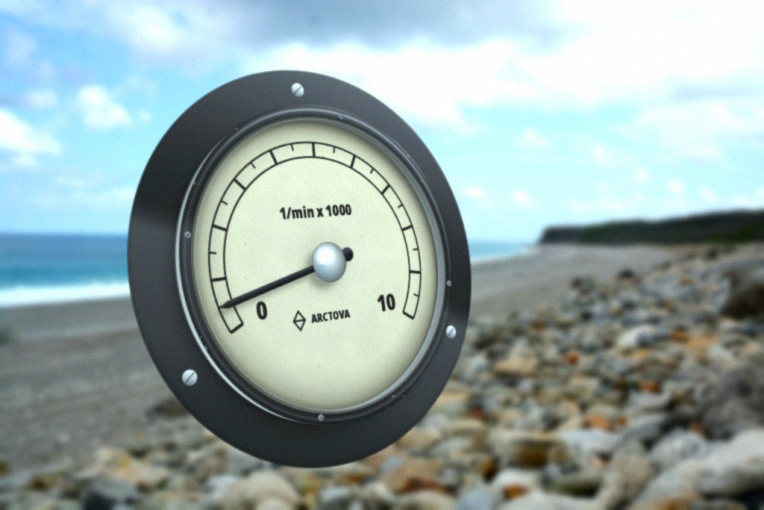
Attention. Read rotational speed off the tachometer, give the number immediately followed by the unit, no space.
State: 500rpm
